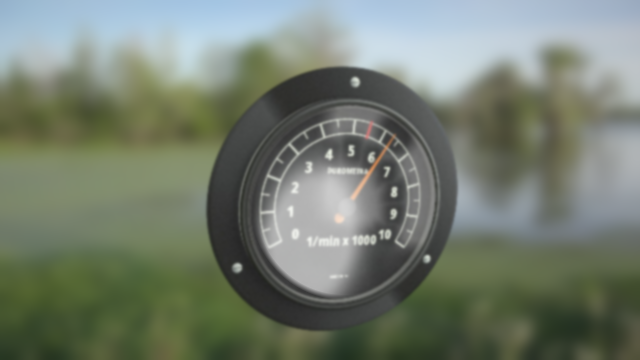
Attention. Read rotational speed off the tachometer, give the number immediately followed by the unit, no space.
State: 6250rpm
